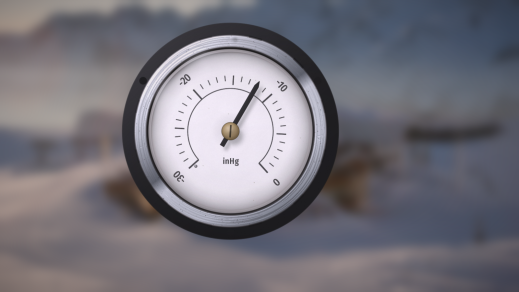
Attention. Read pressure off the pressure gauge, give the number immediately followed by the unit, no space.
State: -12inHg
